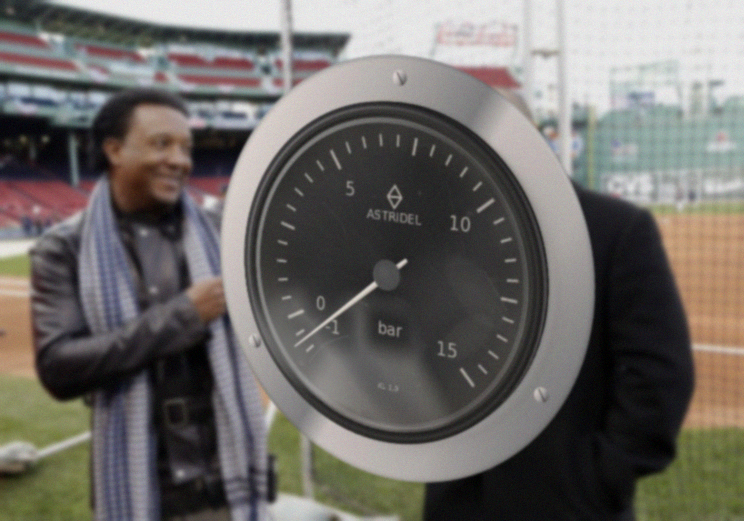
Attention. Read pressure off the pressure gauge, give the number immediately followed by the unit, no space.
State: -0.75bar
